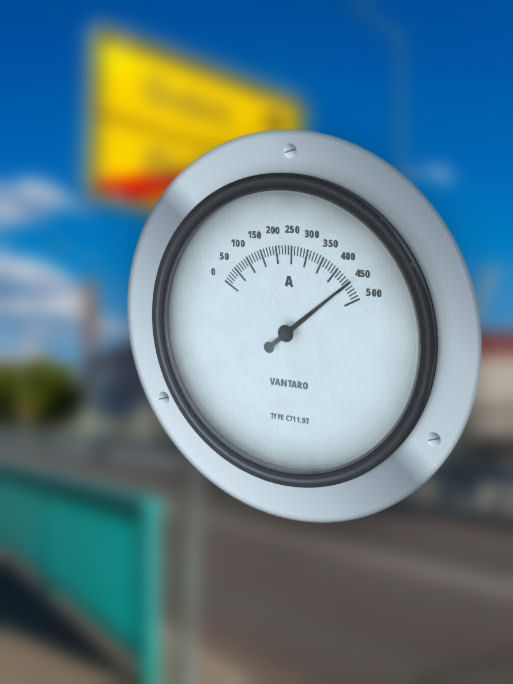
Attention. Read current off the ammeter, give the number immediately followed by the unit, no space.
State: 450A
